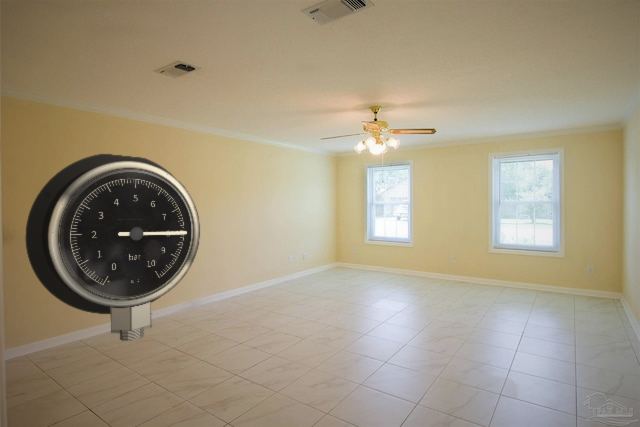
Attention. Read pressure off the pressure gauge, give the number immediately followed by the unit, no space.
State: 8bar
